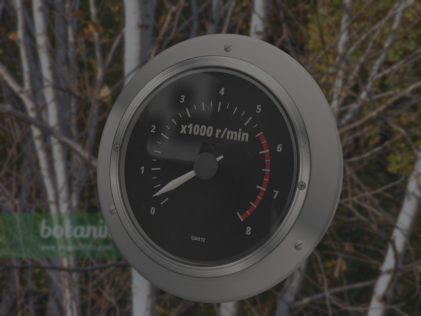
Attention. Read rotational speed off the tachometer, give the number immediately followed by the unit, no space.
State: 250rpm
